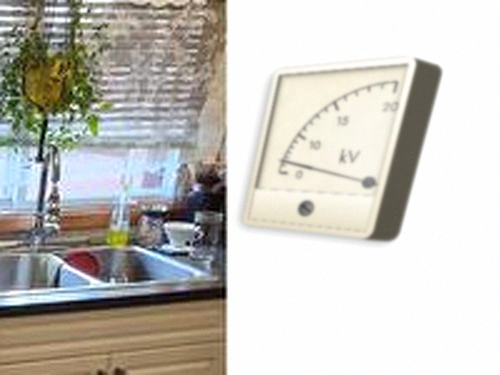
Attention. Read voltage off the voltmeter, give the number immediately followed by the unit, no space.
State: 5kV
